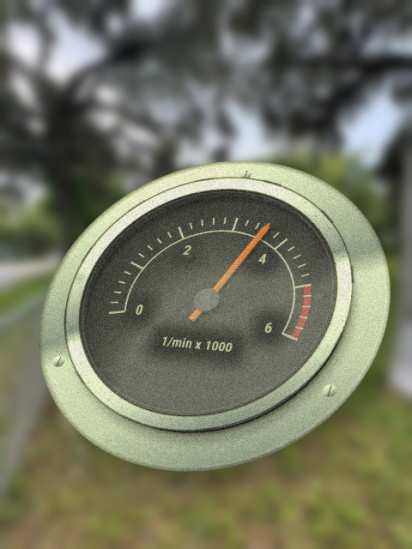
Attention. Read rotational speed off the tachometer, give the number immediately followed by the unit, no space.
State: 3600rpm
